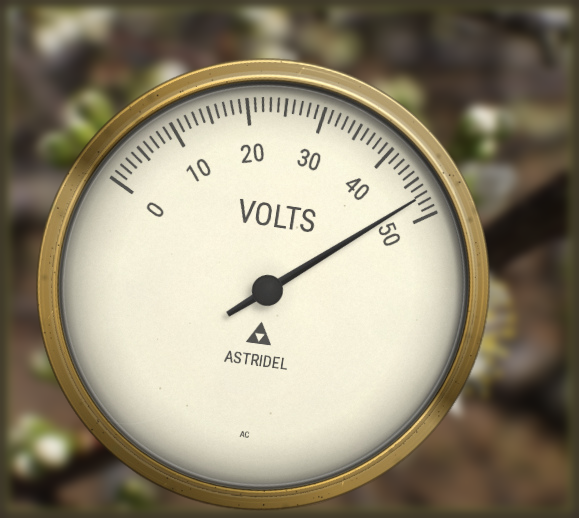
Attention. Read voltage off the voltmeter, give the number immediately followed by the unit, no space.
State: 47V
